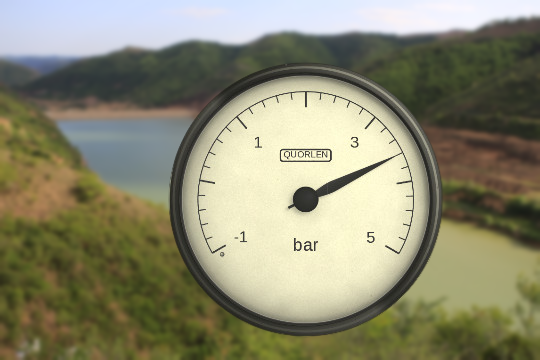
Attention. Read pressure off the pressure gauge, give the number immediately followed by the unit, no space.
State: 3.6bar
